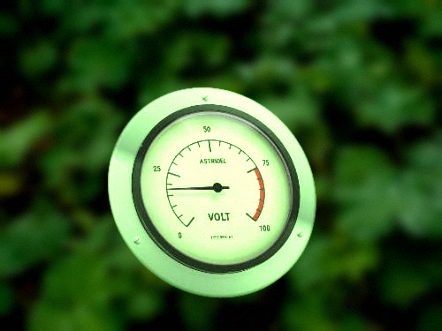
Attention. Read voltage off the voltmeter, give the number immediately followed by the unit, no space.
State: 17.5V
